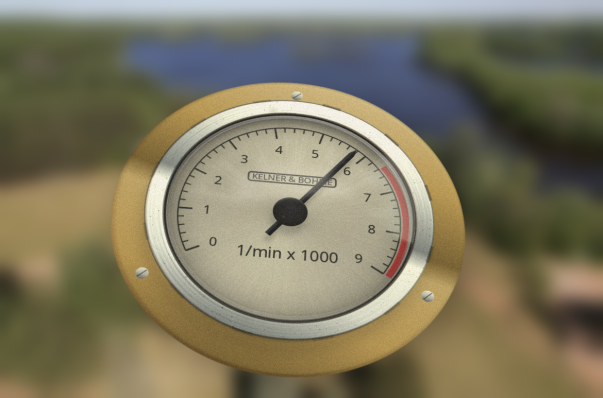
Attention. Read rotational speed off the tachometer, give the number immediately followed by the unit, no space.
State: 5800rpm
